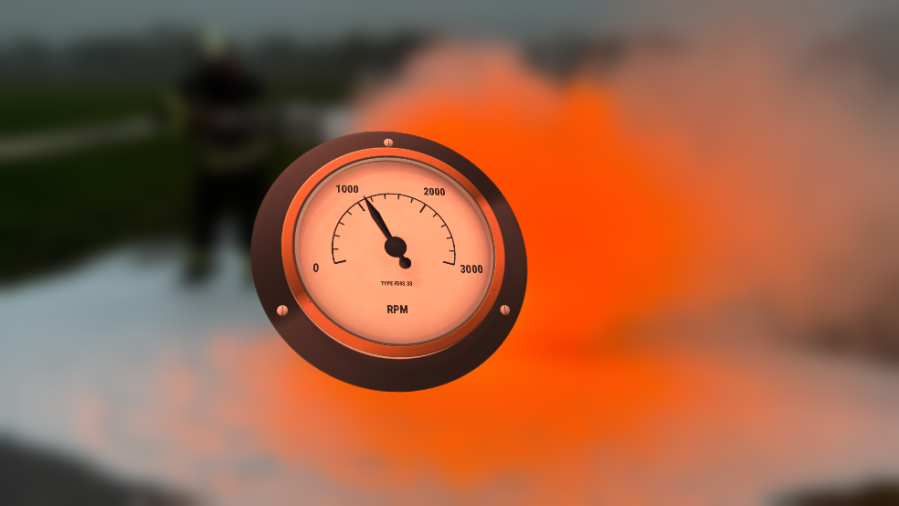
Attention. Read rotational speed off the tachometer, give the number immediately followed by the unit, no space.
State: 1100rpm
